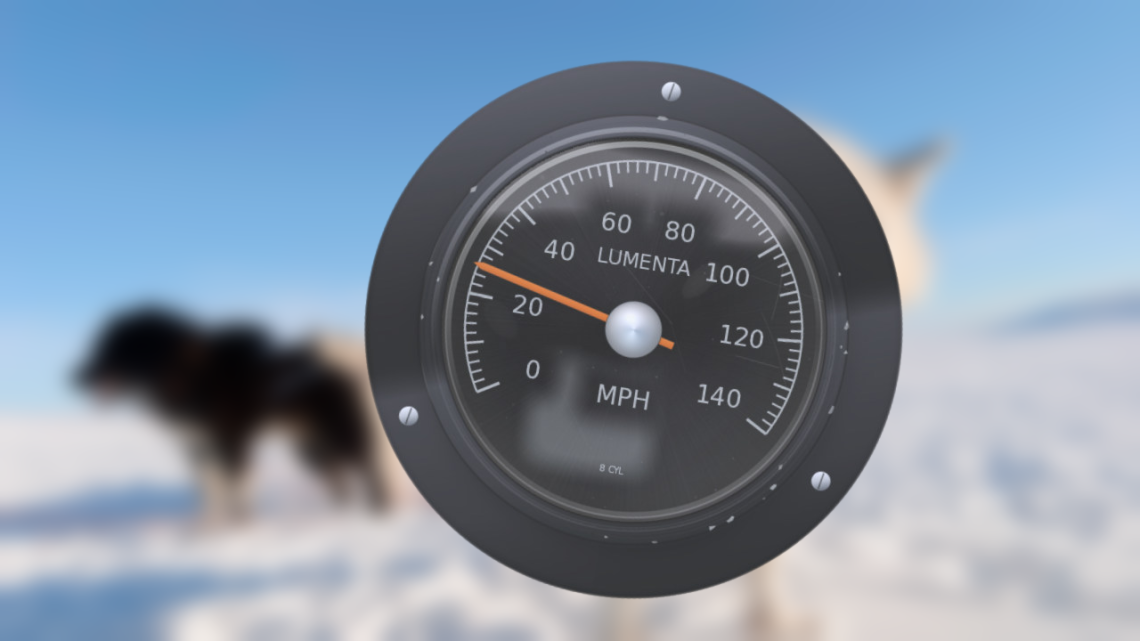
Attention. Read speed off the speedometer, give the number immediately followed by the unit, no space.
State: 26mph
